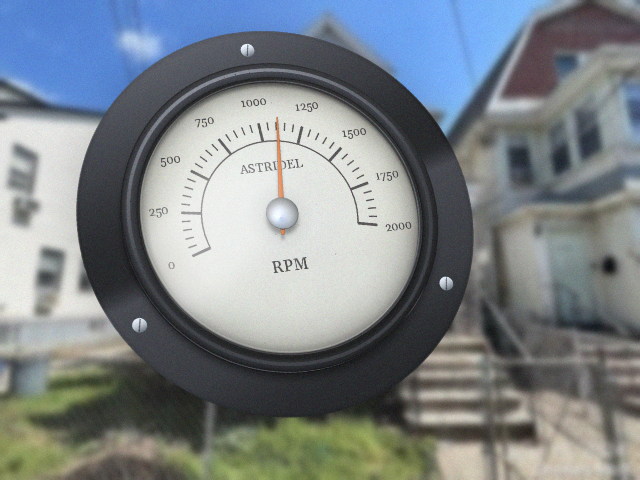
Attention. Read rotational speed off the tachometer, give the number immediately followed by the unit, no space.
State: 1100rpm
